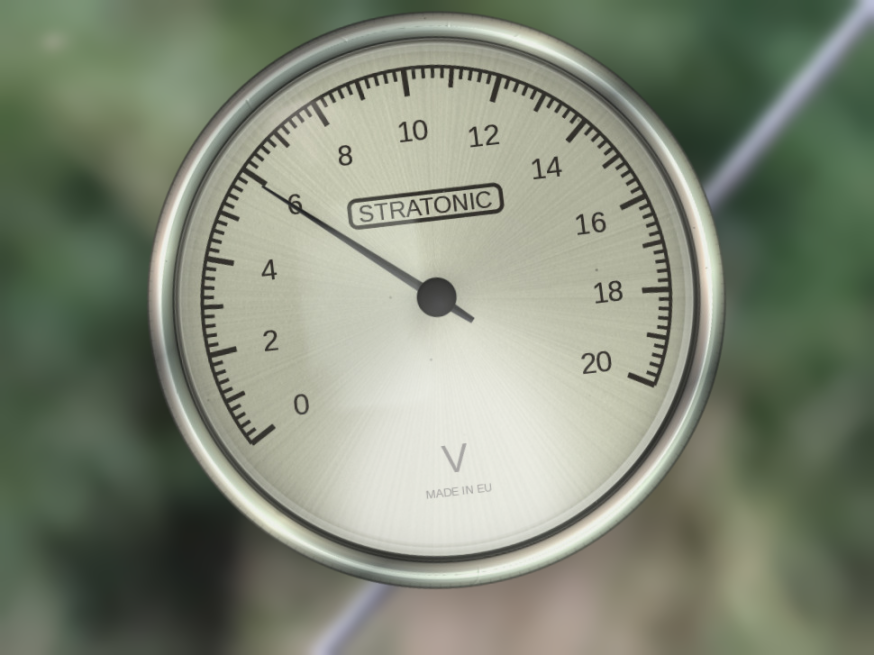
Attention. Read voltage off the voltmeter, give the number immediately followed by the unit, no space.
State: 5.9V
